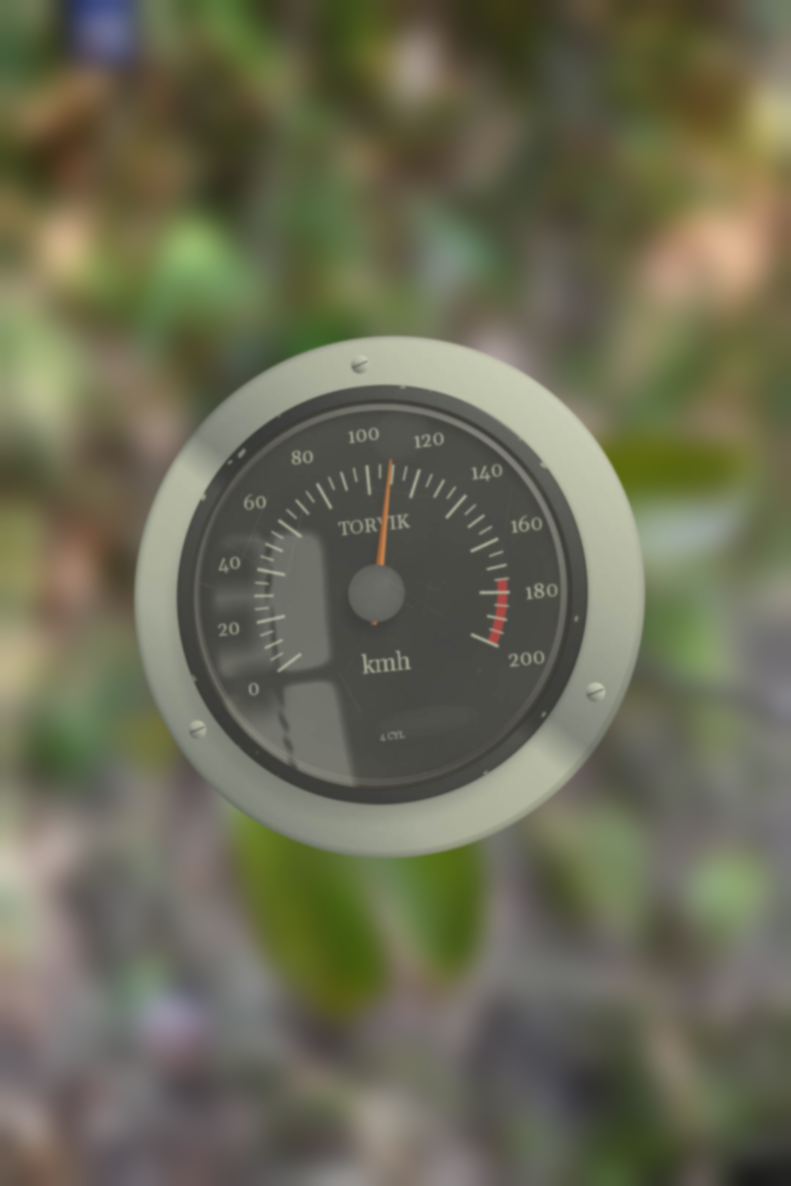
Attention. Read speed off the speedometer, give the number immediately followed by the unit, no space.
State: 110km/h
